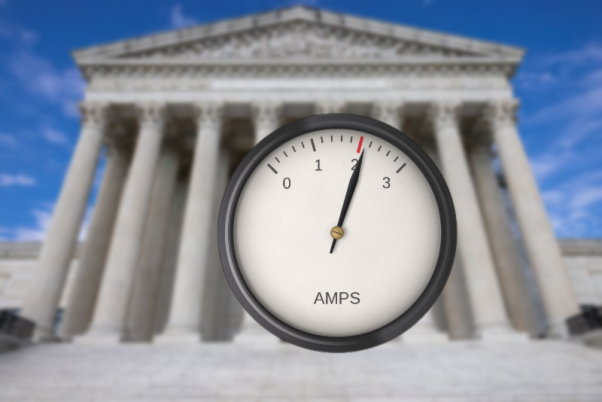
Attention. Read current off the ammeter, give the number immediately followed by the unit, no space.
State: 2.1A
